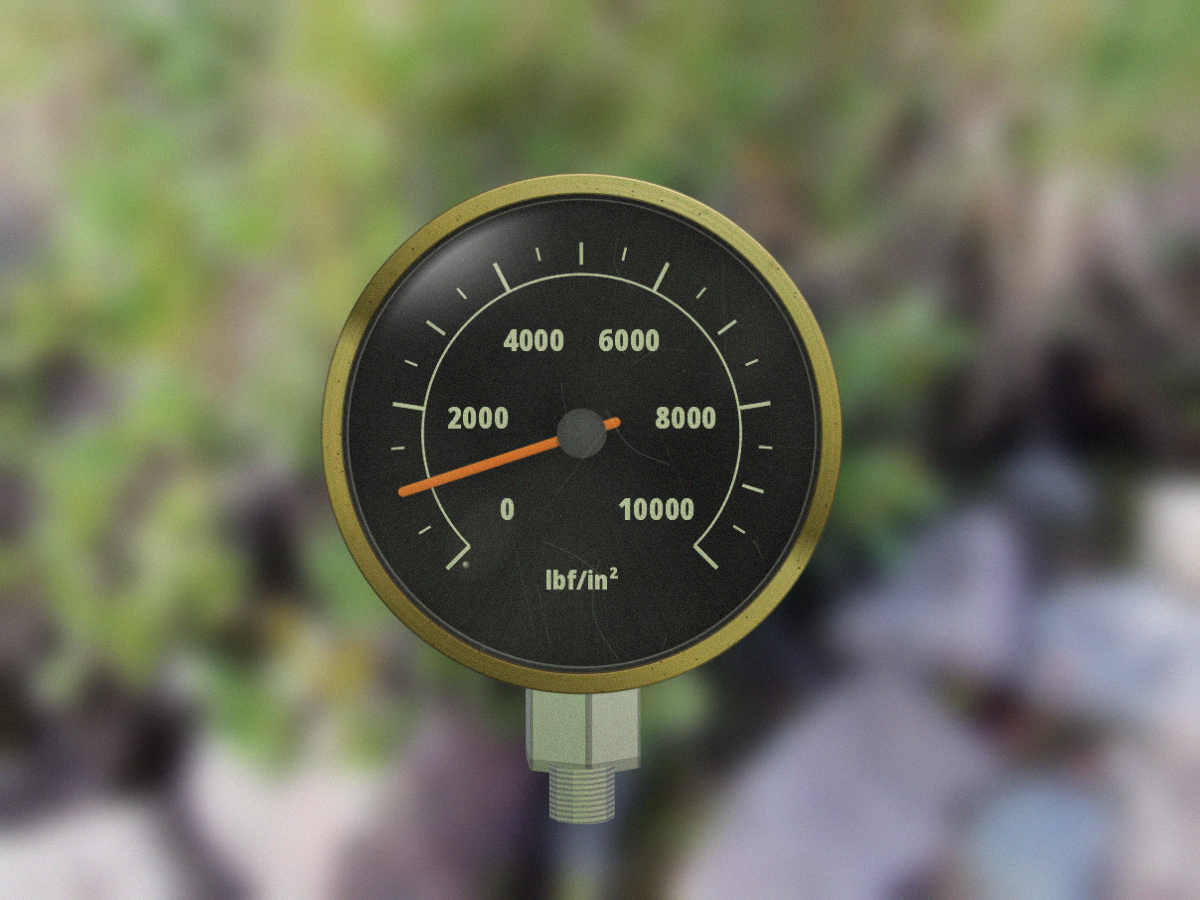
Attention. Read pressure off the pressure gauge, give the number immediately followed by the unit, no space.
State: 1000psi
